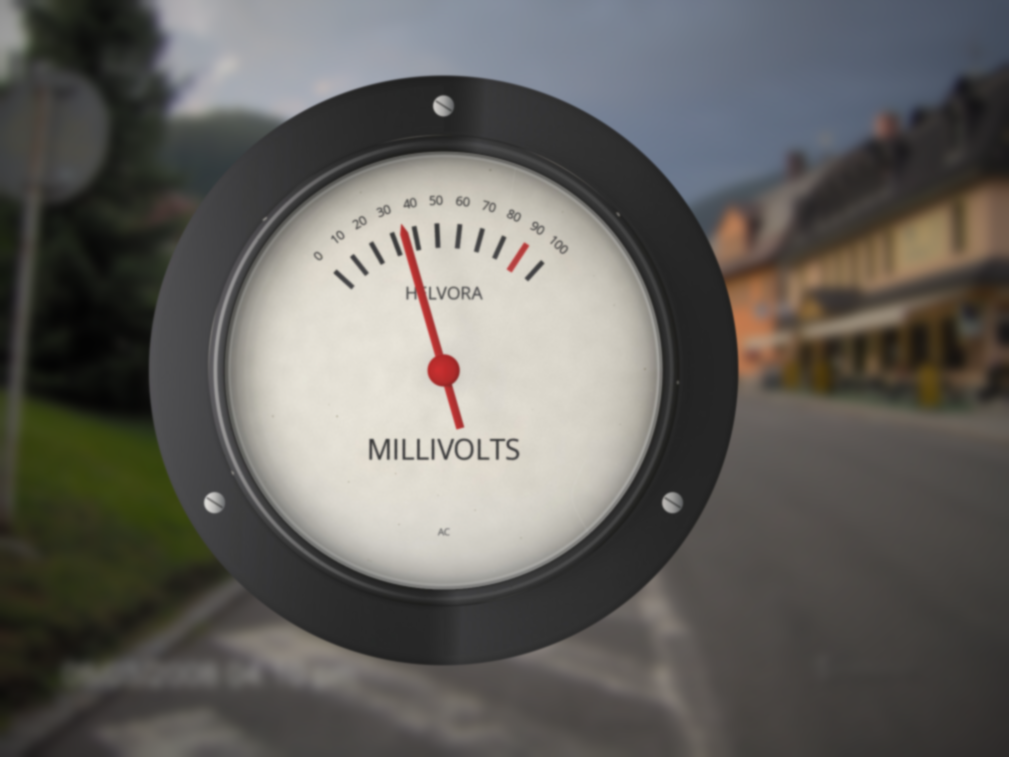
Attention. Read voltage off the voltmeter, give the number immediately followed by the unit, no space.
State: 35mV
